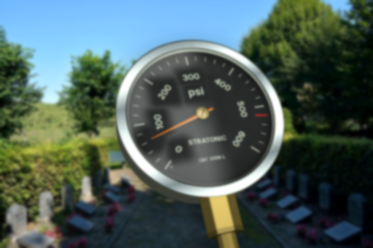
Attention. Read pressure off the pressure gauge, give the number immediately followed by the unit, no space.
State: 60psi
